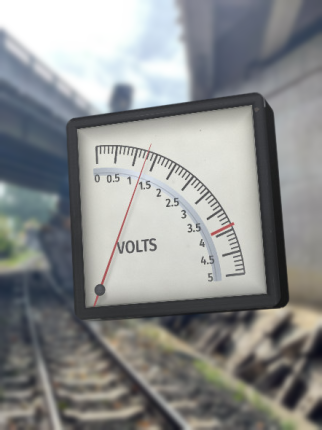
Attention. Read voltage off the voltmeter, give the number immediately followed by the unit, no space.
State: 1.3V
